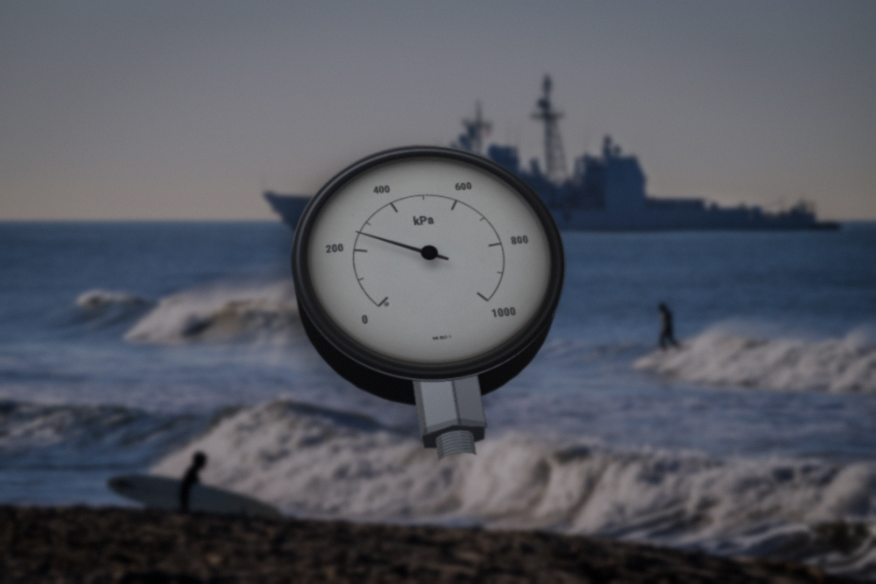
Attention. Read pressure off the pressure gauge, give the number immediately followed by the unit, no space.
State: 250kPa
